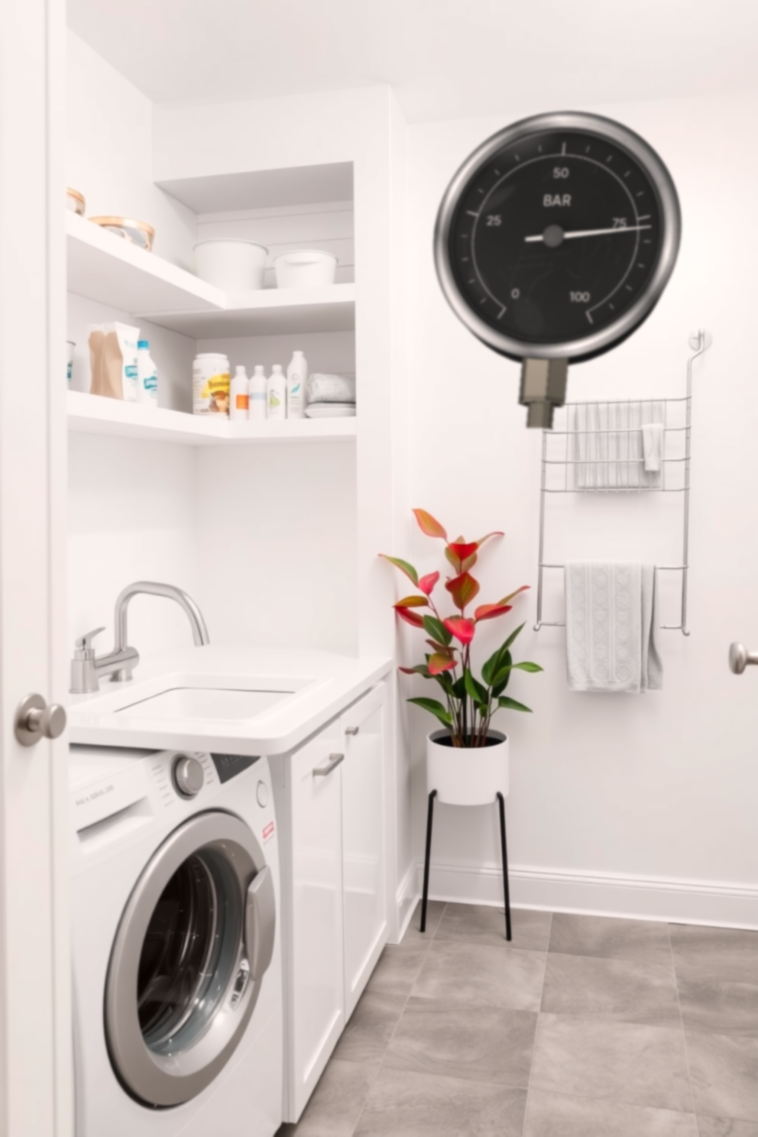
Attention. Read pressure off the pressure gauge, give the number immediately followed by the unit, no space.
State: 77.5bar
